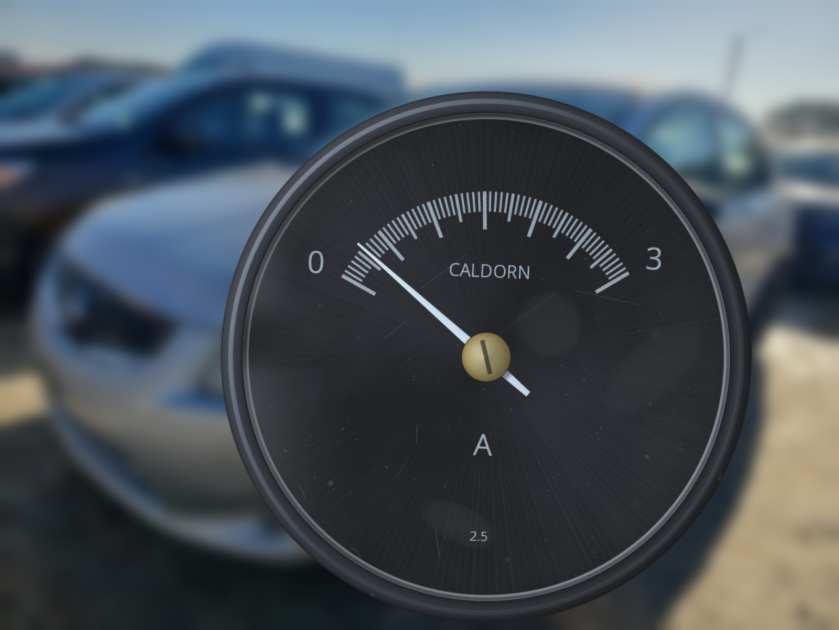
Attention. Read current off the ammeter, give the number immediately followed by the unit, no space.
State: 0.3A
